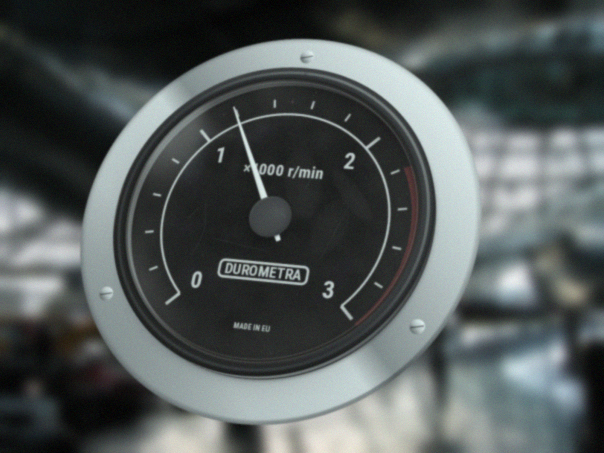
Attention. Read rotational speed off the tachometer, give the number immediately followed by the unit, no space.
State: 1200rpm
